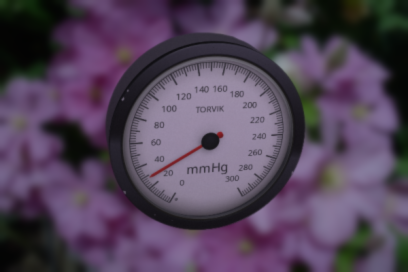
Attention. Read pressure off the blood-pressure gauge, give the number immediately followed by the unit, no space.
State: 30mmHg
